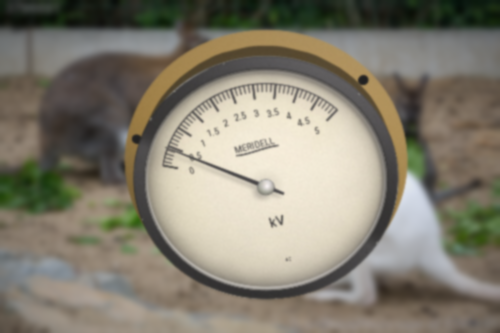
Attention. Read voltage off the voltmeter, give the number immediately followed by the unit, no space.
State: 0.5kV
